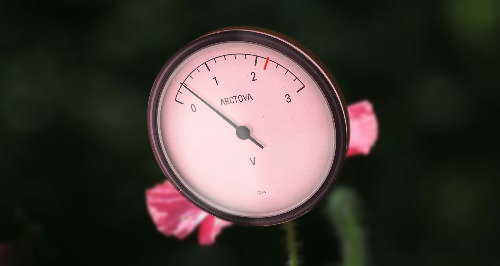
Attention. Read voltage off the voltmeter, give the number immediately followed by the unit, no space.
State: 0.4V
